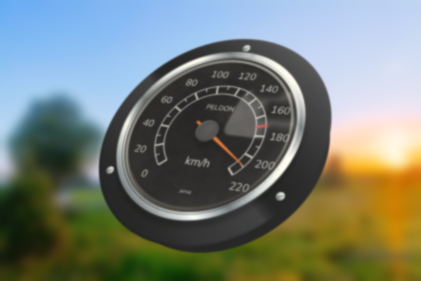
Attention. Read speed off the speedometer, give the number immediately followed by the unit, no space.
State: 210km/h
